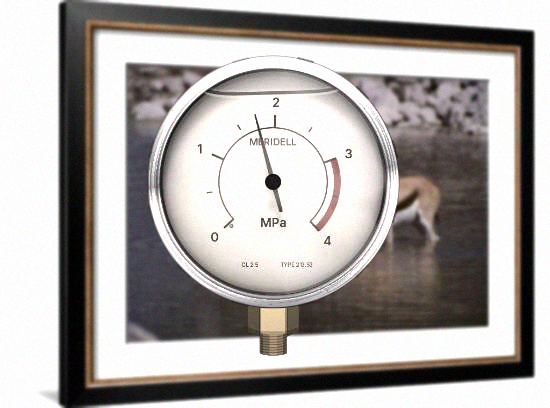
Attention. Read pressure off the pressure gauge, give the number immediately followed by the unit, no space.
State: 1.75MPa
